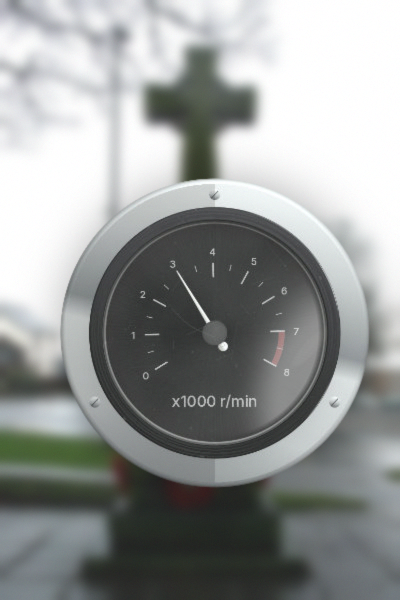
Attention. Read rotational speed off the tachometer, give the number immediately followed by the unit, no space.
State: 3000rpm
